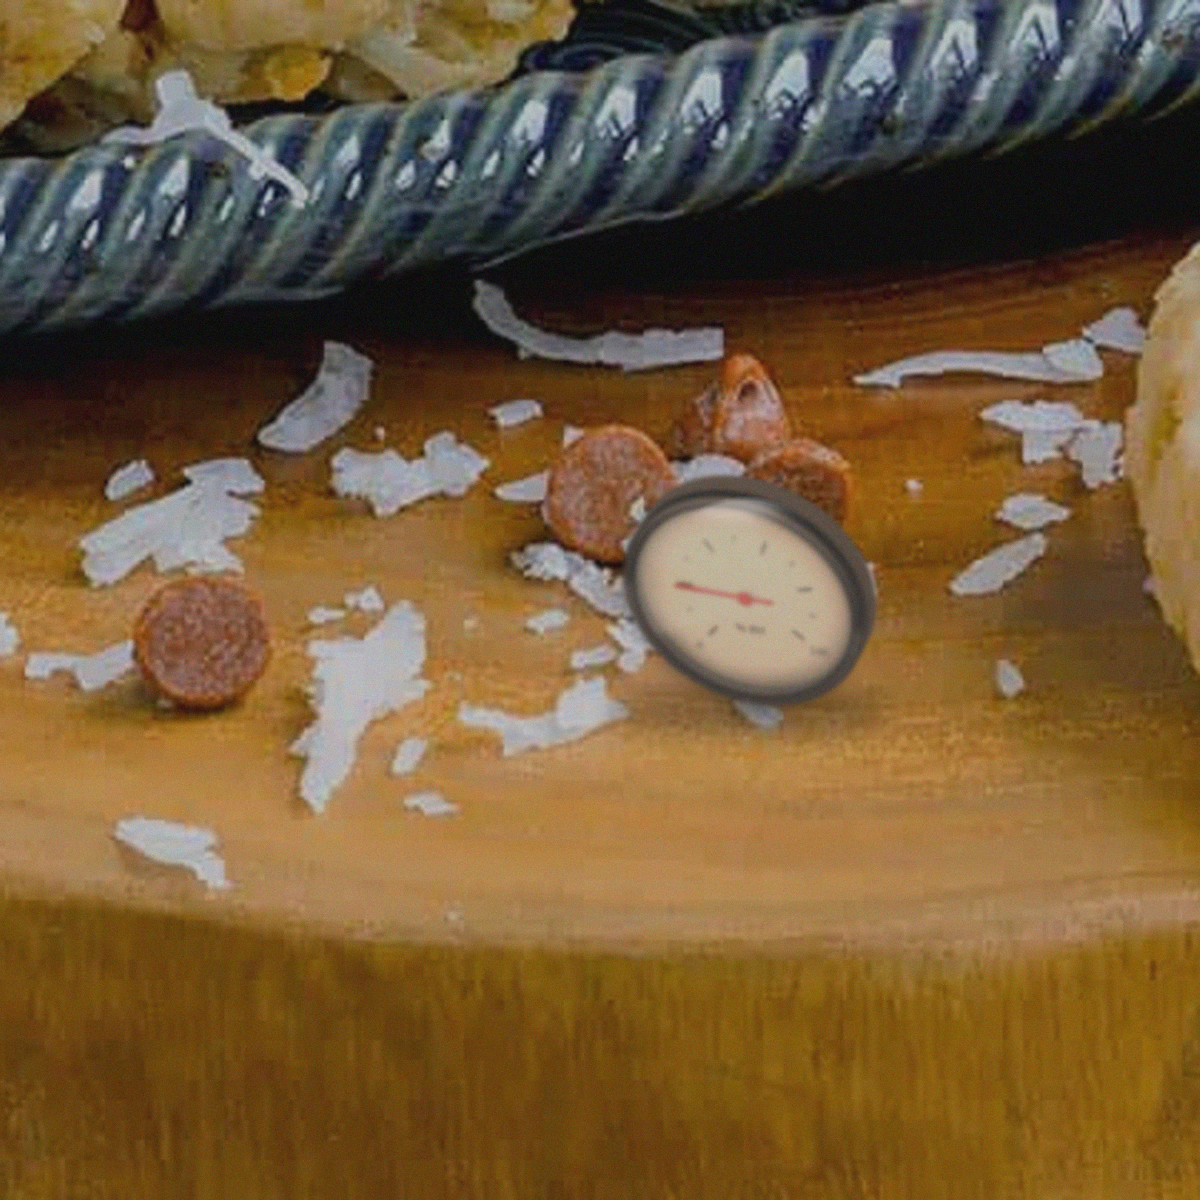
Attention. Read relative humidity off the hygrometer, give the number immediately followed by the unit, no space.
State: 20%
